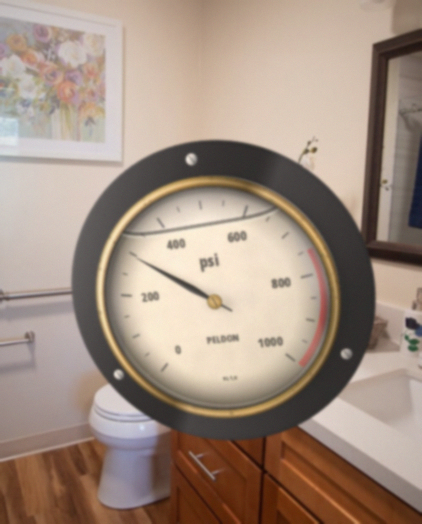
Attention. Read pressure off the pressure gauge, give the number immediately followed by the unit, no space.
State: 300psi
